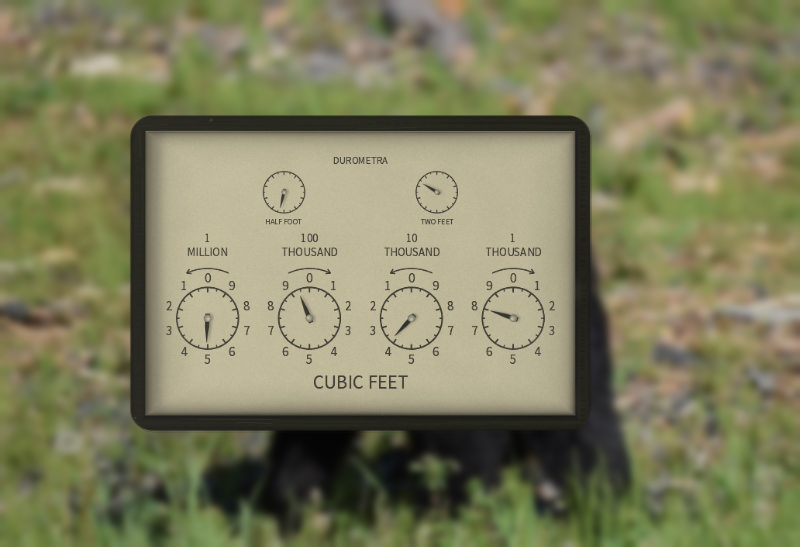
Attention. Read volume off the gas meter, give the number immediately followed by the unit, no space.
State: 493800ft³
